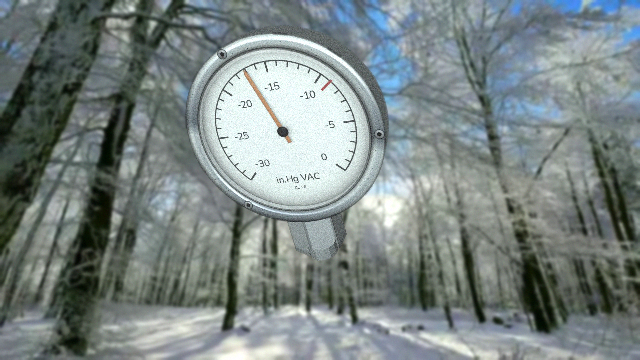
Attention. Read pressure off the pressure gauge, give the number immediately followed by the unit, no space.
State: -17inHg
